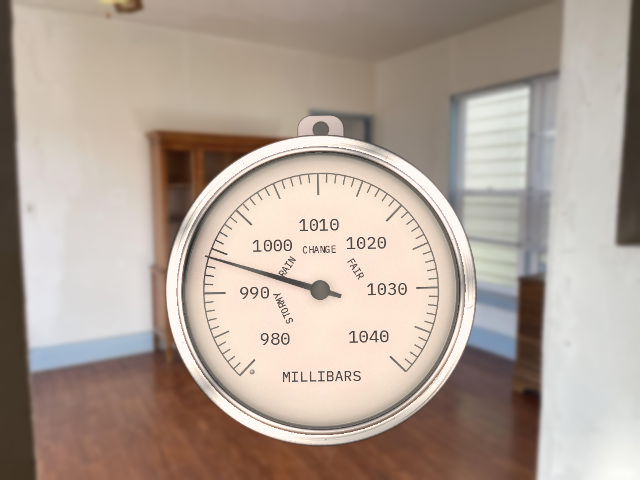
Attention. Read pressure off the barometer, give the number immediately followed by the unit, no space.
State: 994mbar
